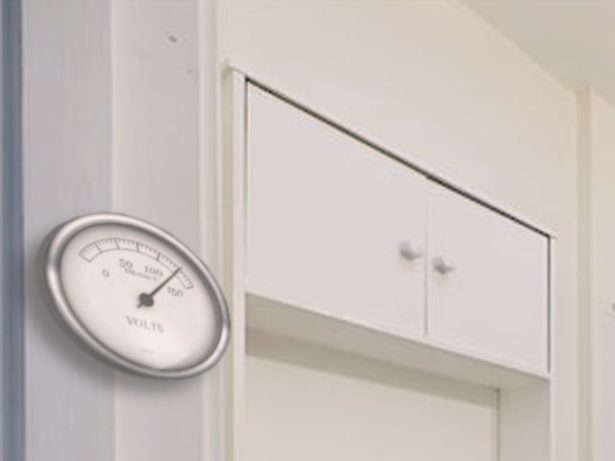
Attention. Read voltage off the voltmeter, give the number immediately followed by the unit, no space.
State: 125V
